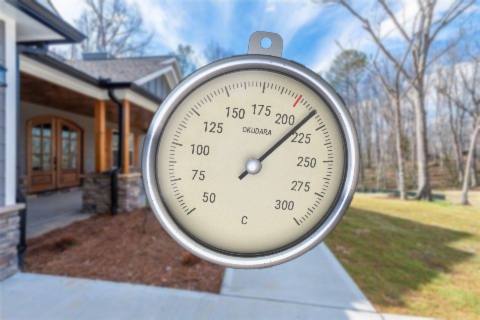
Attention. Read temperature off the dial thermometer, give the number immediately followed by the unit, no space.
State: 212.5°C
